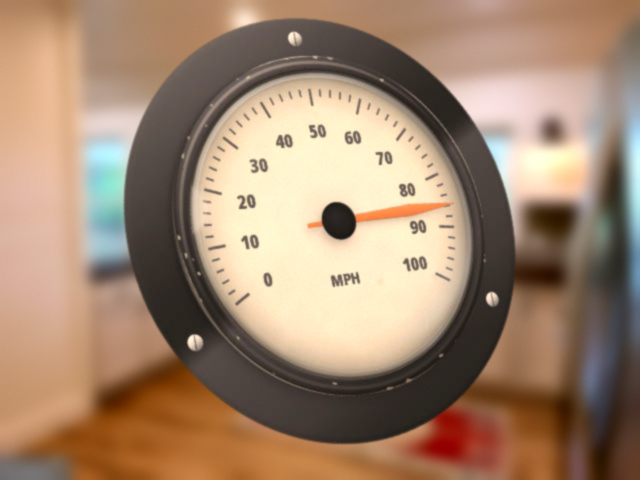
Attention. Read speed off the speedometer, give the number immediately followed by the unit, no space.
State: 86mph
